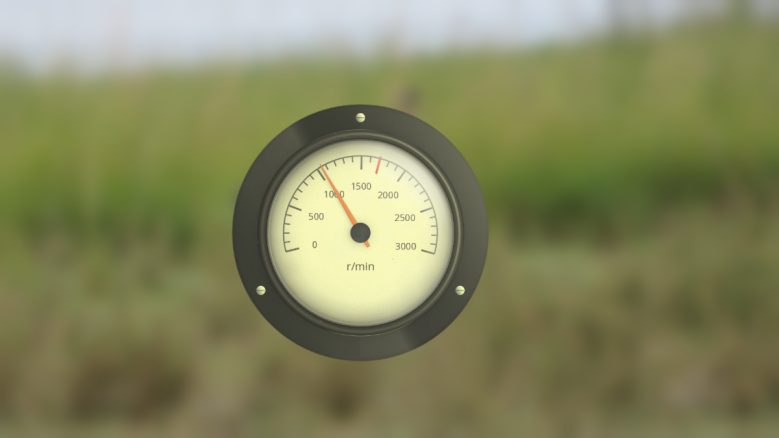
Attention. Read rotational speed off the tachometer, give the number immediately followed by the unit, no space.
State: 1050rpm
